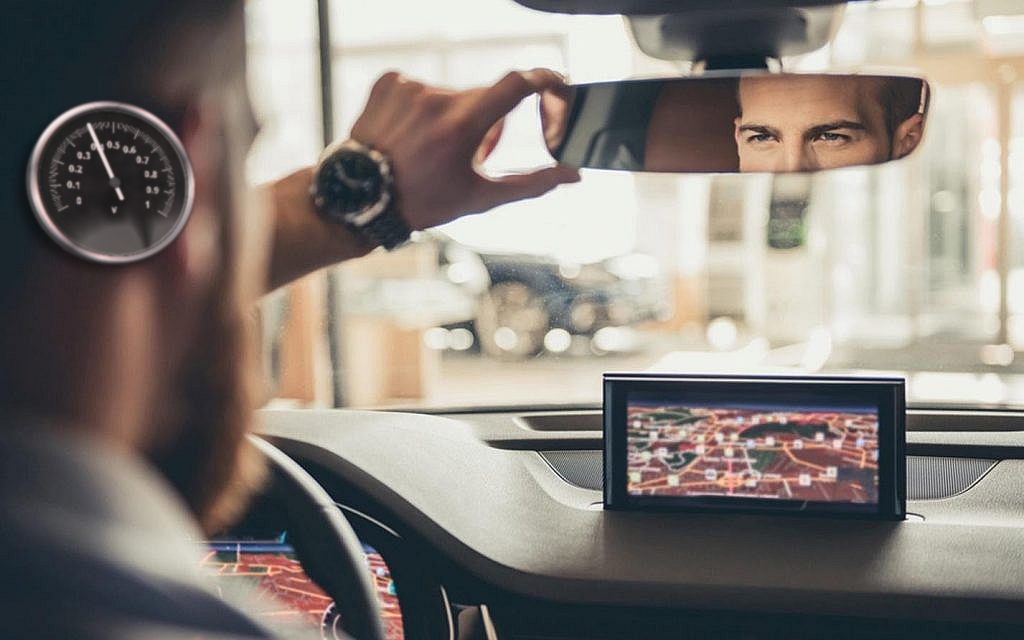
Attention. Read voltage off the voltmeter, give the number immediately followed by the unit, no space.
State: 0.4V
